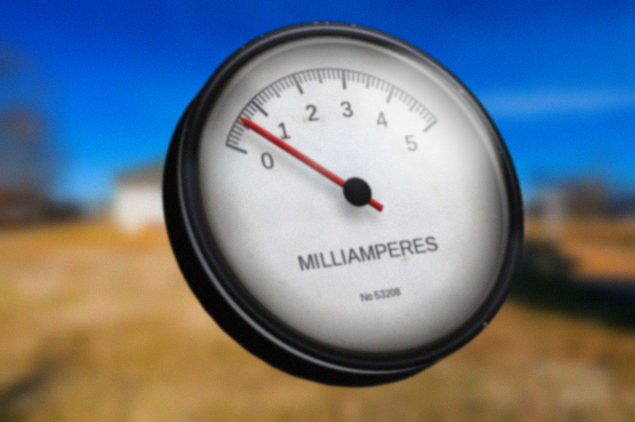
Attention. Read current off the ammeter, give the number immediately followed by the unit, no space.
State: 0.5mA
